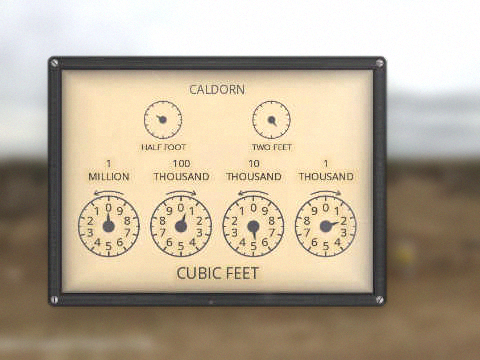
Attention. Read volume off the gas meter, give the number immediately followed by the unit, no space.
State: 5200ft³
